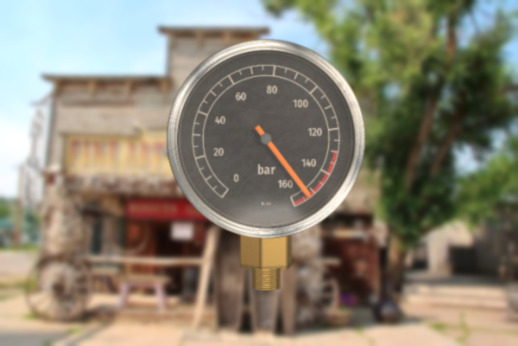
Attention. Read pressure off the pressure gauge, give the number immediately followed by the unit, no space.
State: 152.5bar
